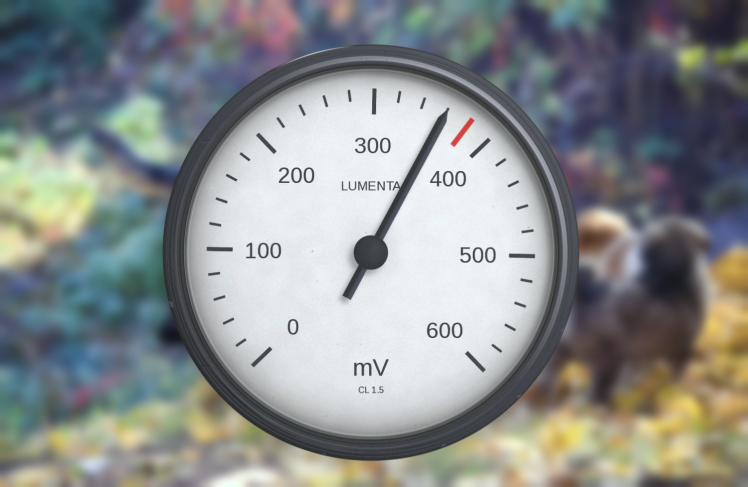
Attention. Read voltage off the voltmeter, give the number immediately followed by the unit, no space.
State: 360mV
